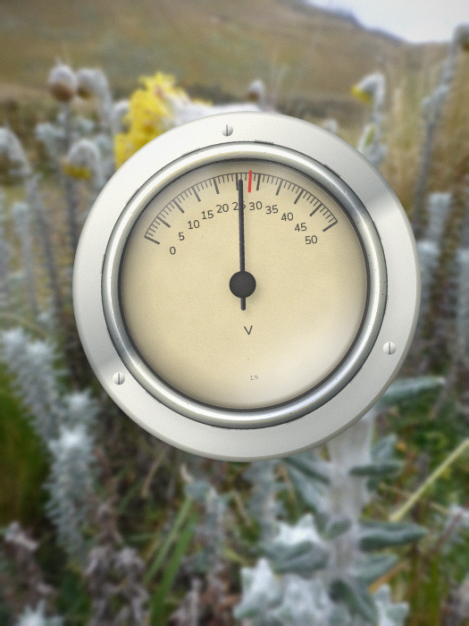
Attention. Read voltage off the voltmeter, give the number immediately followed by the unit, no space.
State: 26V
